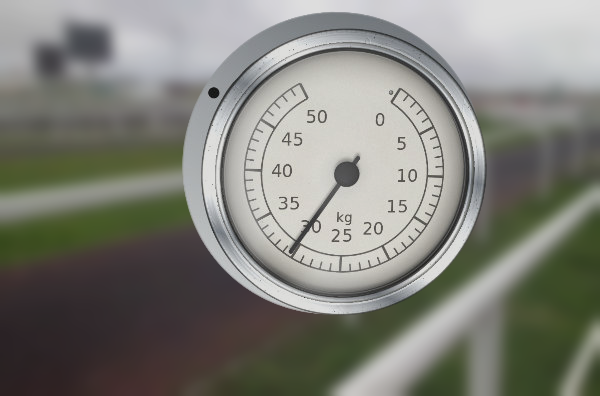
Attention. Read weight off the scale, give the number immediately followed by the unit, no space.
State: 30.5kg
